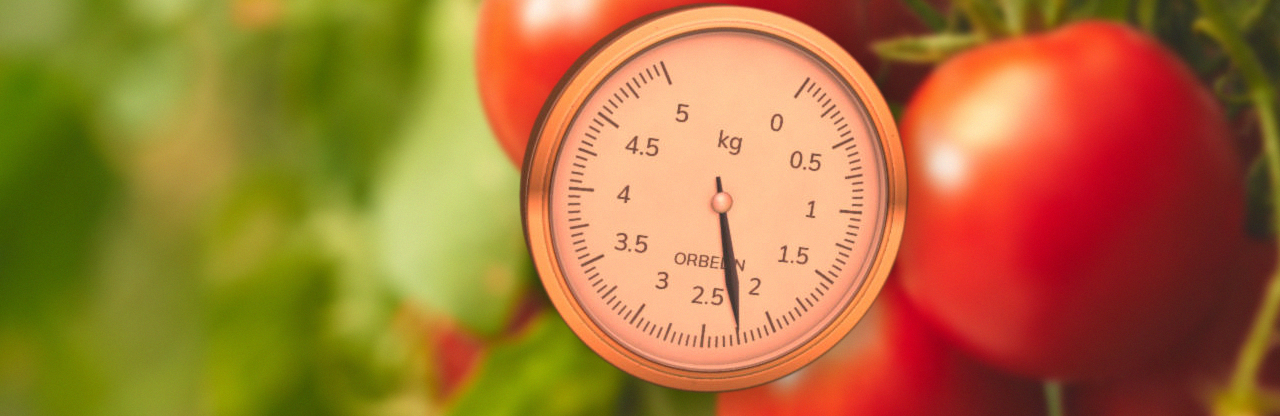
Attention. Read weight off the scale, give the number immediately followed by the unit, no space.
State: 2.25kg
